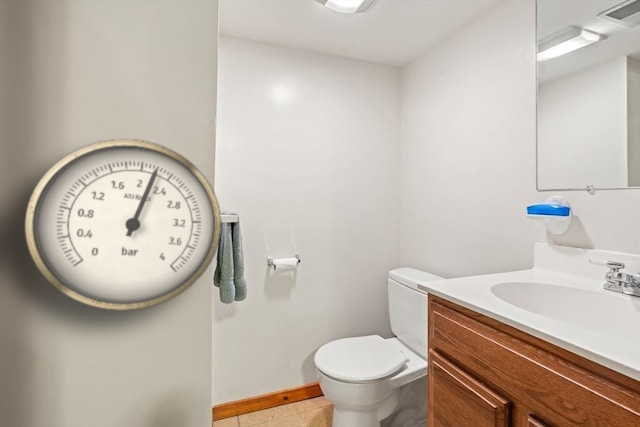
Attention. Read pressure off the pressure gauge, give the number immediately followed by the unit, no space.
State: 2.2bar
